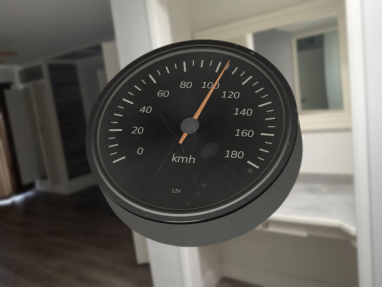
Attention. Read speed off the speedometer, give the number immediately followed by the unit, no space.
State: 105km/h
